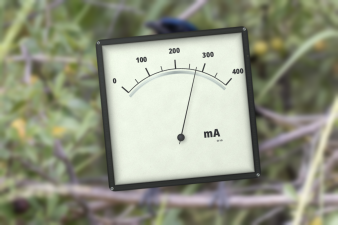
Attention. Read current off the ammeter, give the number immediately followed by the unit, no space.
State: 275mA
